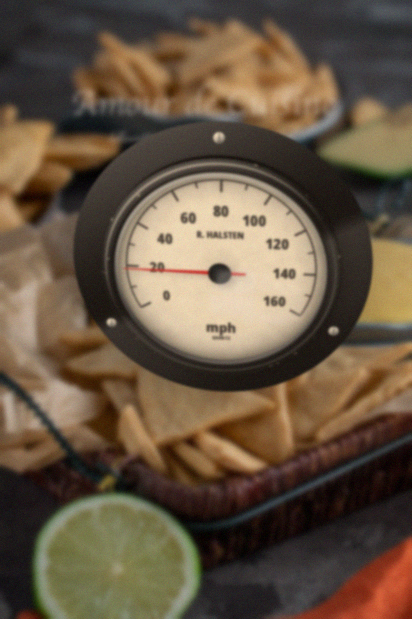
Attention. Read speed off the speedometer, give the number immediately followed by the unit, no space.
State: 20mph
